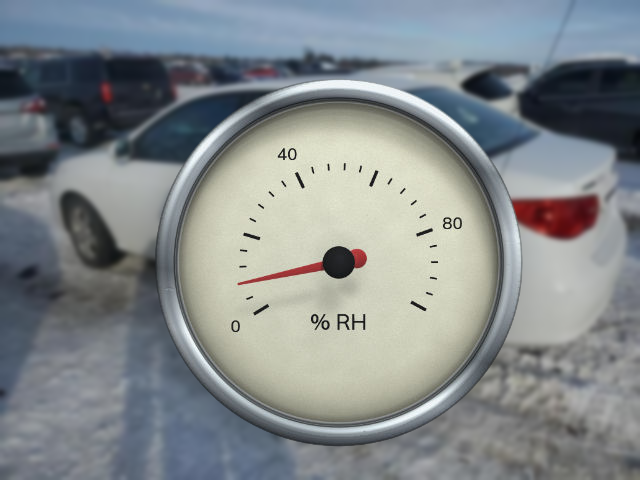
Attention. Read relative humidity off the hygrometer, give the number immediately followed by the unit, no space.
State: 8%
